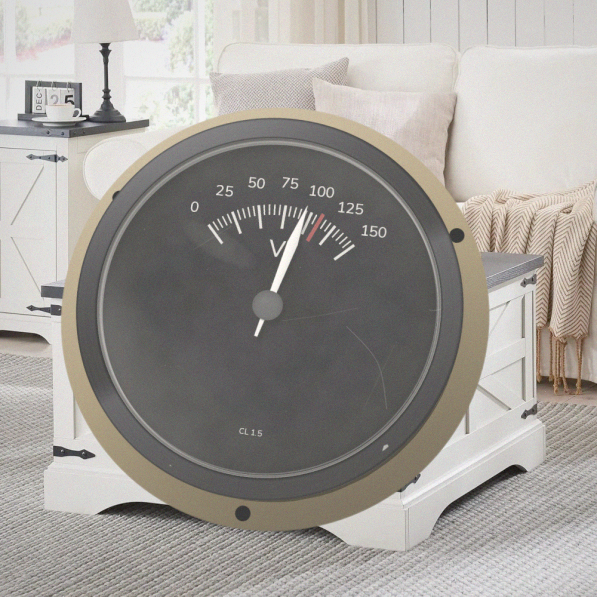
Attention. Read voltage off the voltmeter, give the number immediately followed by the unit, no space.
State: 95V
